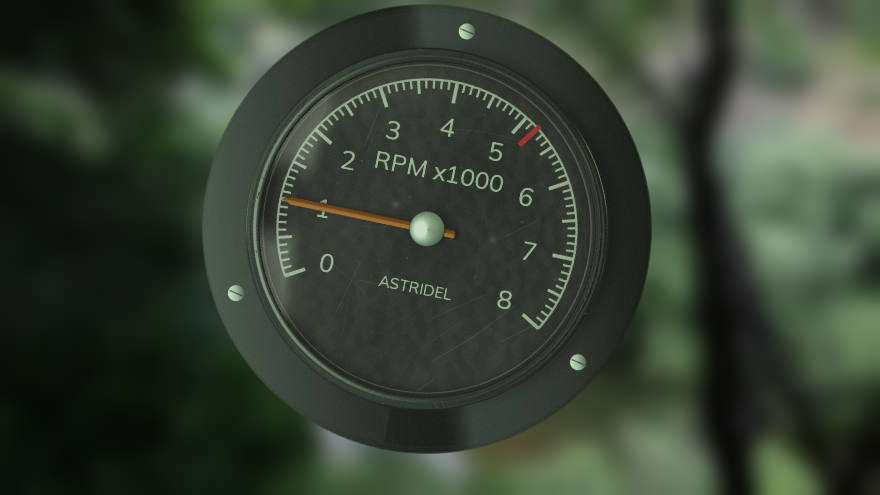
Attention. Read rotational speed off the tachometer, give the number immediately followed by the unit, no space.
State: 1000rpm
